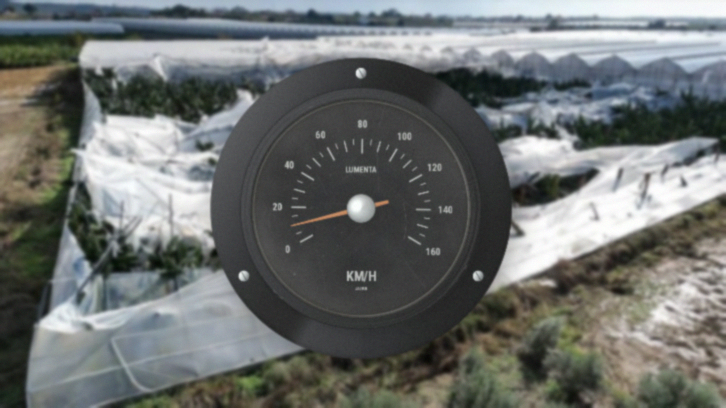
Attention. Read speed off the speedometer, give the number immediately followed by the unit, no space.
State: 10km/h
